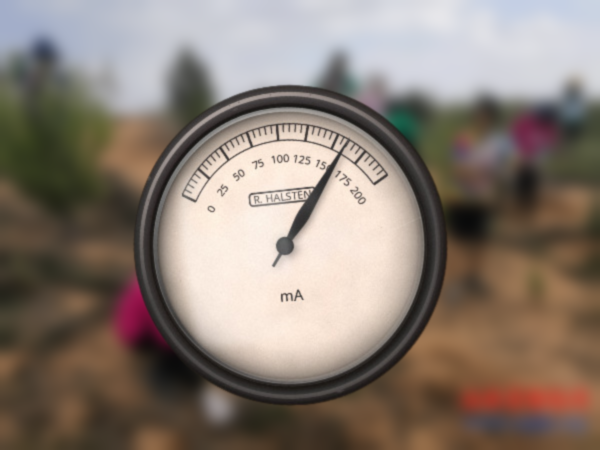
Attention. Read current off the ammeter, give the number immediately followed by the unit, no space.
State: 160mA
